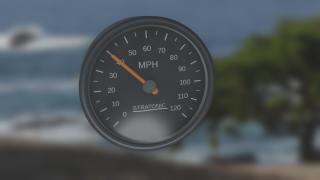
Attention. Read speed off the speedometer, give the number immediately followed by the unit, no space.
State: 40mph
